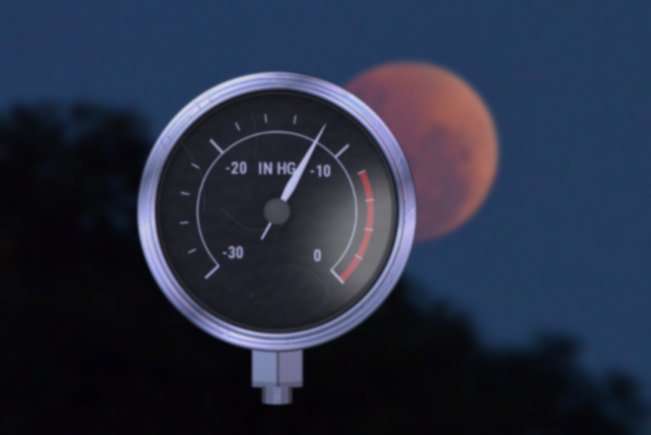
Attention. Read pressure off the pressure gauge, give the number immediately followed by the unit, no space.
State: -12inHg
